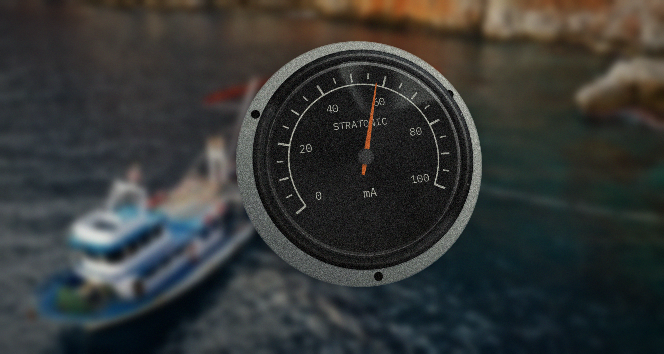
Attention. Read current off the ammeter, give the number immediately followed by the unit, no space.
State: 57.5mA
